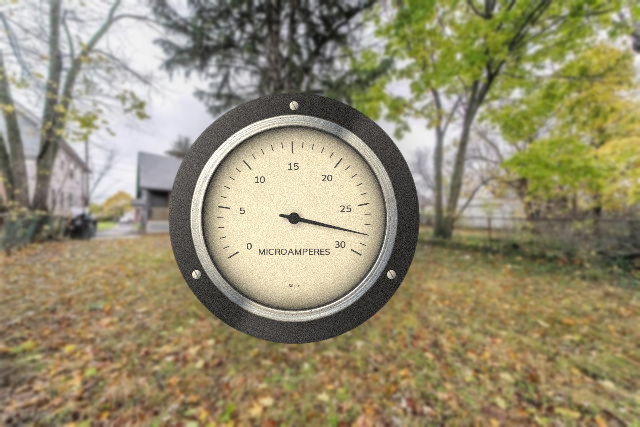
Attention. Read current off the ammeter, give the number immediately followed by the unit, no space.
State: 28µA
